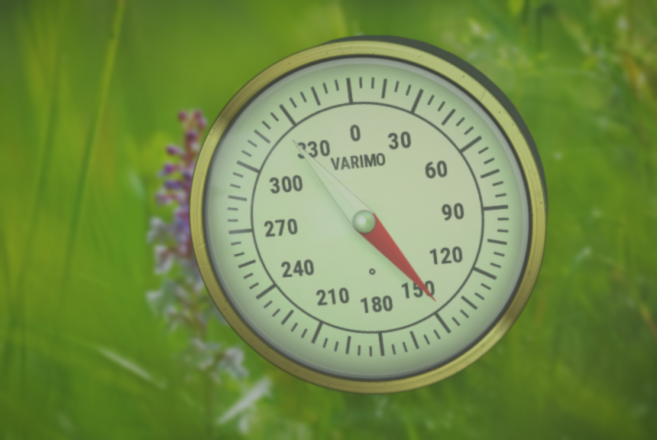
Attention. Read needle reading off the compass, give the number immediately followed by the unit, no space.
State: 145°
